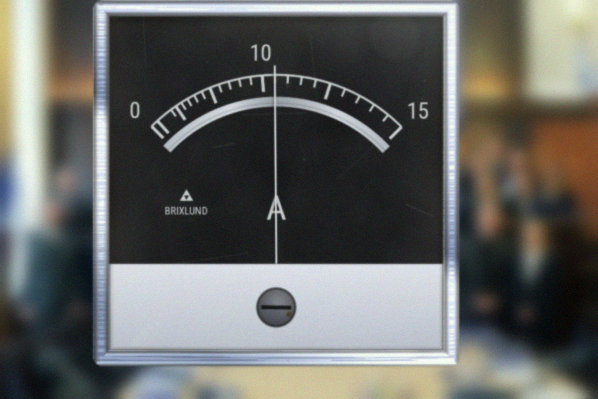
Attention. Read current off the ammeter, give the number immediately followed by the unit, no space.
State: 10.5A
